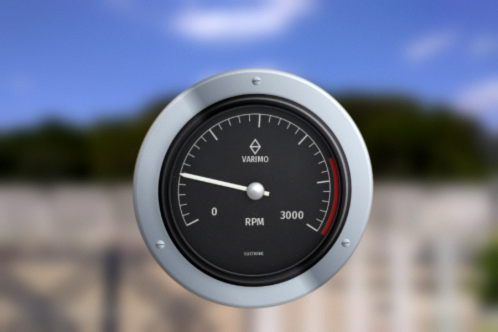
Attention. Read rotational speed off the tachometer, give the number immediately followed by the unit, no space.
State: 500rpm
